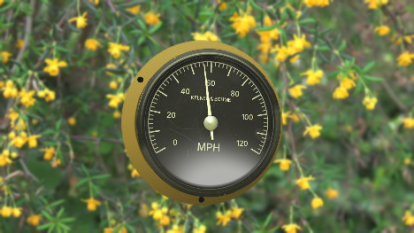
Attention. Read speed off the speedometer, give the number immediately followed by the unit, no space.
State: 56mph
